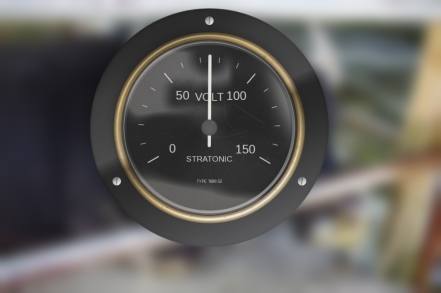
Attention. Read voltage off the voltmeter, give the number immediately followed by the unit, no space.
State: 75V
